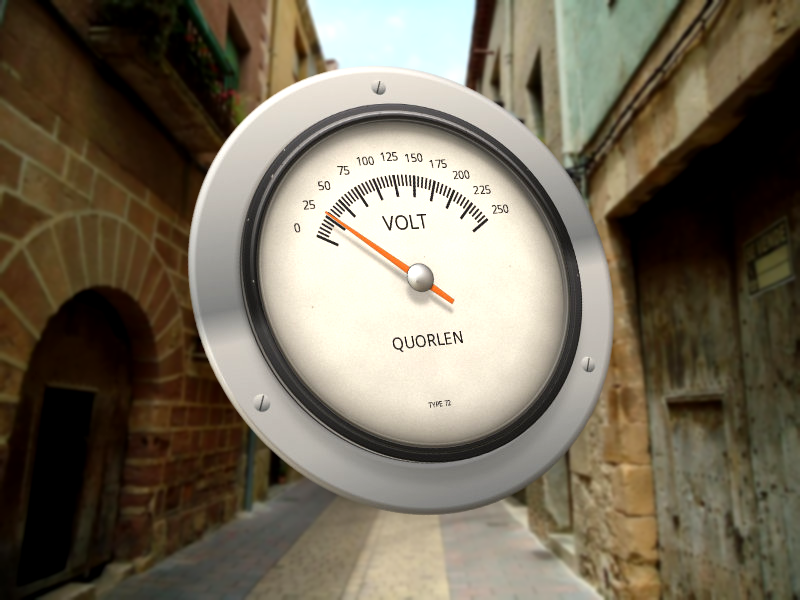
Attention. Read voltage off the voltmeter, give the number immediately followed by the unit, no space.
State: 25V
